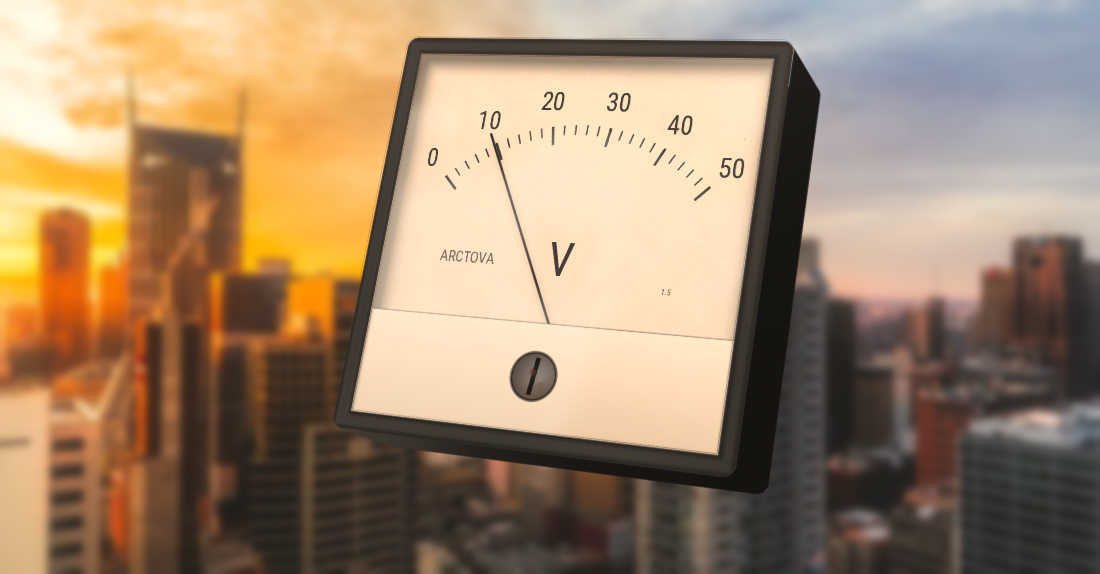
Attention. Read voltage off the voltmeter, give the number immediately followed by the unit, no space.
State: 10V
